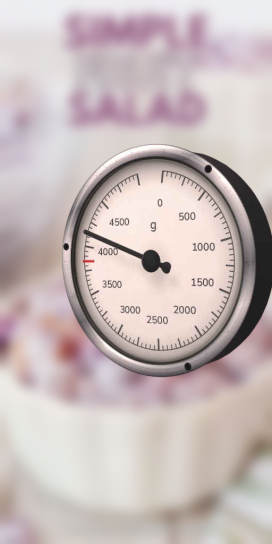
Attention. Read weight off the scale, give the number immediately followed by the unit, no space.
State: 4150g
